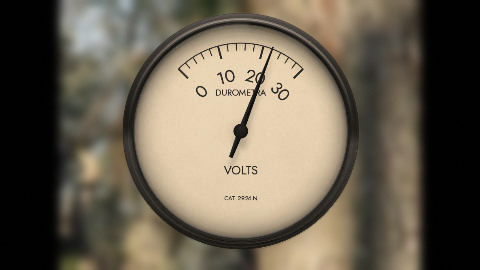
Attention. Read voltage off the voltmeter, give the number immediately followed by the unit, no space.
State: 22V
